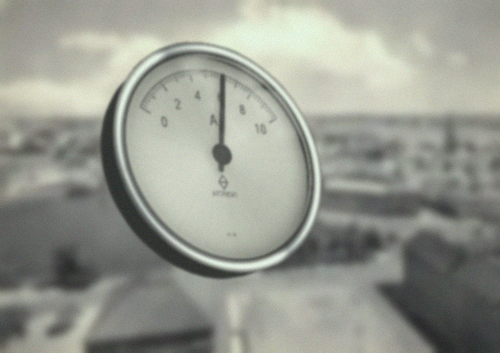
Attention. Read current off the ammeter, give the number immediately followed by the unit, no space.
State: 6A
